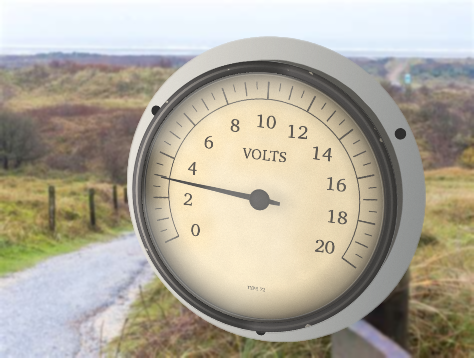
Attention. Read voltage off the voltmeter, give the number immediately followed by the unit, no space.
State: 3V
